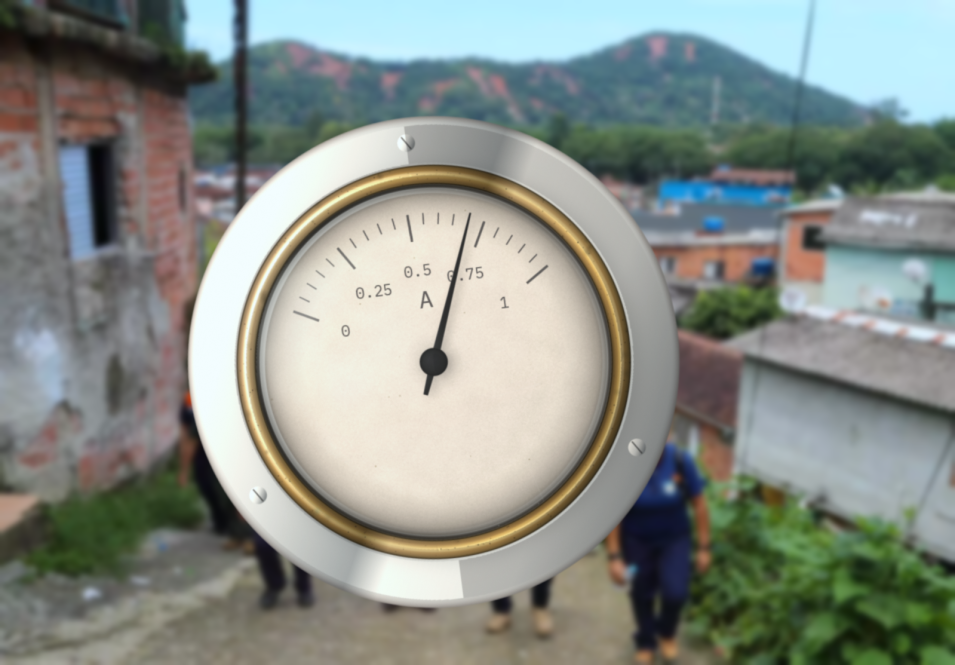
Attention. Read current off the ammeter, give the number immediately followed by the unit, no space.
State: 0.7A
